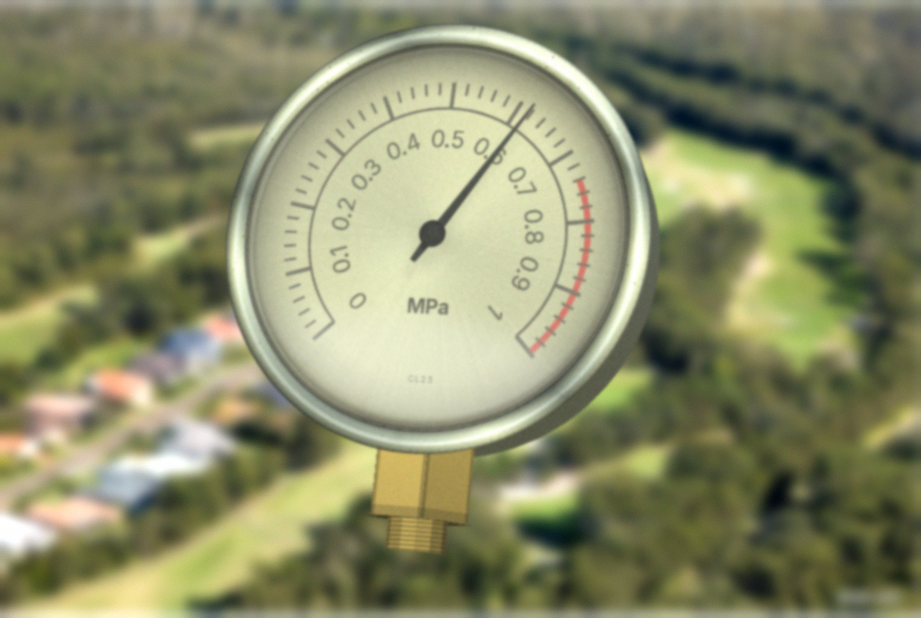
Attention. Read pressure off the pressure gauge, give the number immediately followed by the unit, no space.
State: 0.62MPa
